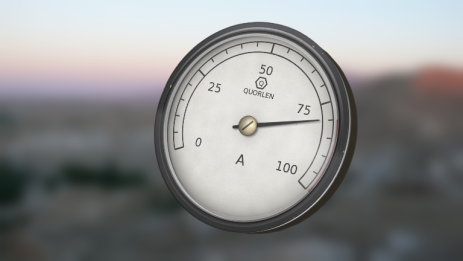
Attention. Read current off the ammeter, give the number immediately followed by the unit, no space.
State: 80A
